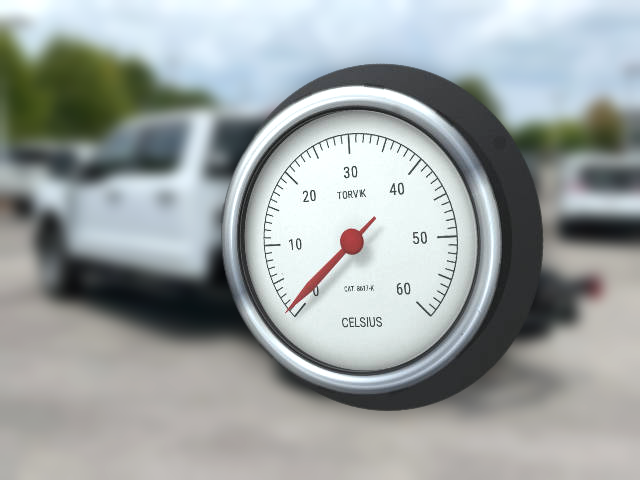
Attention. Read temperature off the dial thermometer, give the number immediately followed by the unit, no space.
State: 1°C
